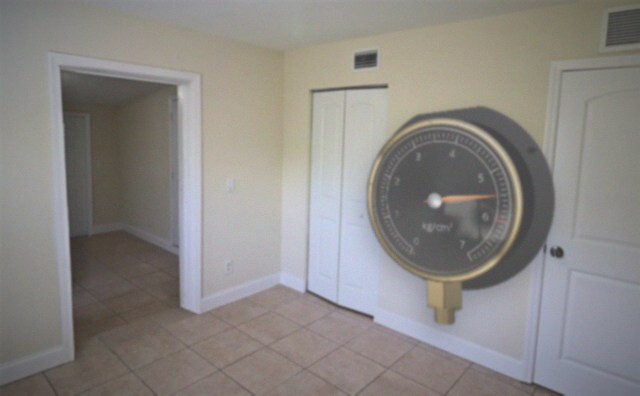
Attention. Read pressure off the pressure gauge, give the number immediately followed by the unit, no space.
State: 5.5kg/cm²
